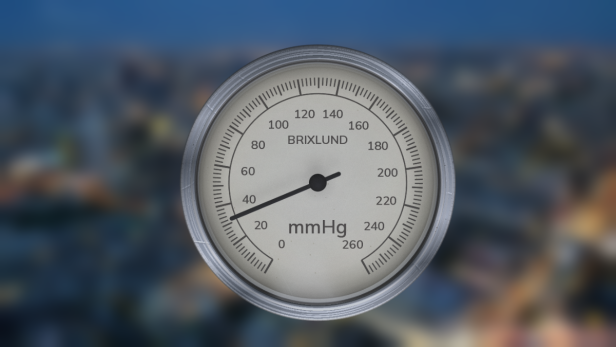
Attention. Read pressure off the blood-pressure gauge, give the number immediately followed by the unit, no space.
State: 32mmHg
